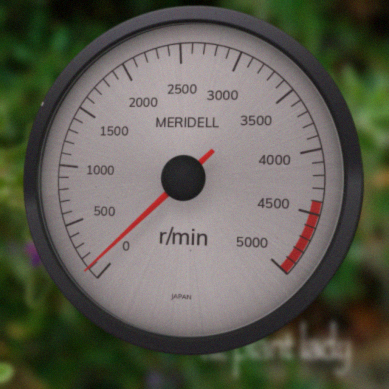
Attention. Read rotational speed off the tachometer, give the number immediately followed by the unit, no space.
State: 100rpm
